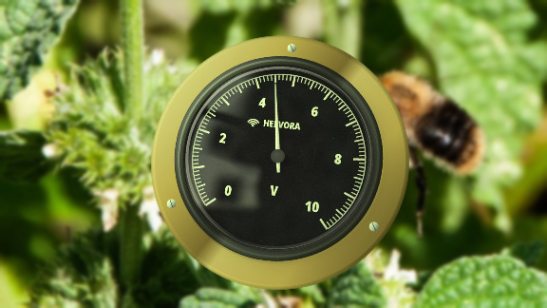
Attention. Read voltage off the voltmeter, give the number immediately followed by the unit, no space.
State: 4.5V
